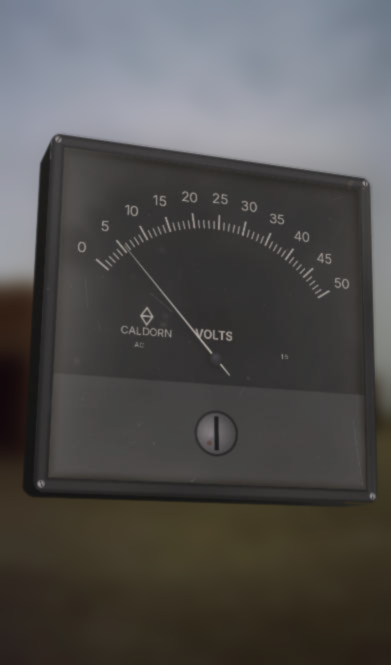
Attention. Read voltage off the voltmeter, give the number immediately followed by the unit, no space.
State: 5V
